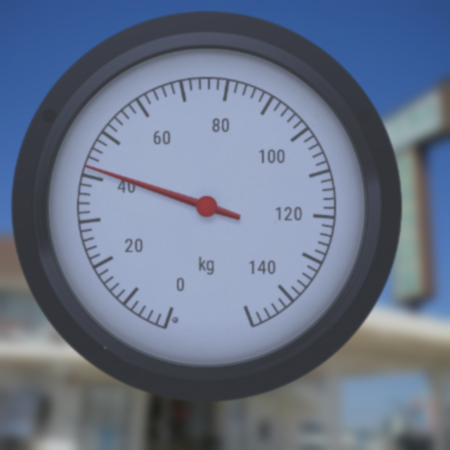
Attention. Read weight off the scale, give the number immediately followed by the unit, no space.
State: 42kg
